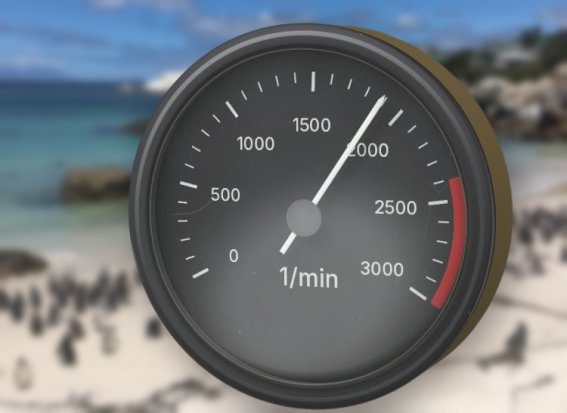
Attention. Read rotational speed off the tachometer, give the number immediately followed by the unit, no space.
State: 1900rpm
